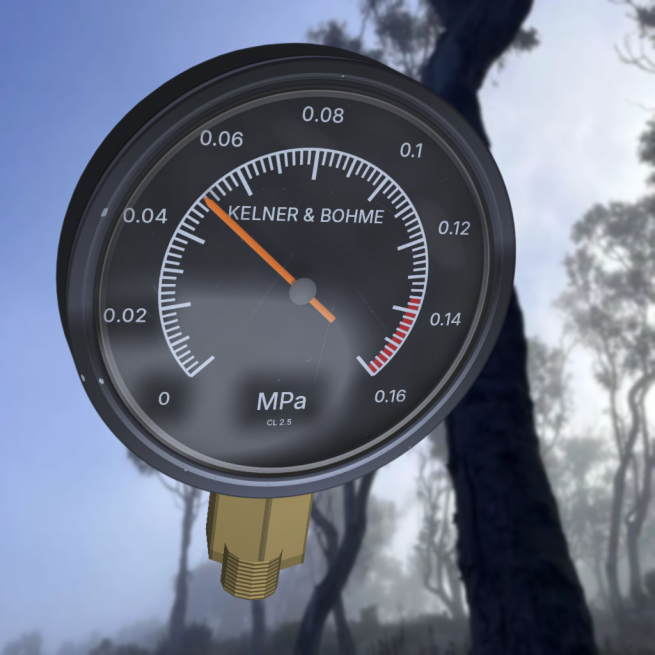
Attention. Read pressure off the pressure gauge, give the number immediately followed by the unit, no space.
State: 0.05MPa
